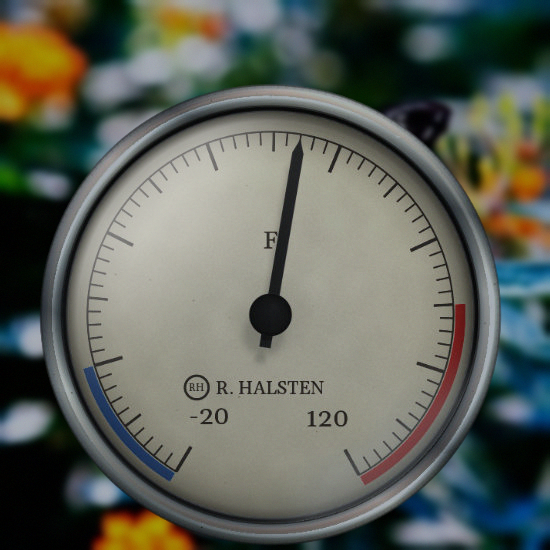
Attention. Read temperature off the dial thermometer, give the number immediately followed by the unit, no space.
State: 54°F
